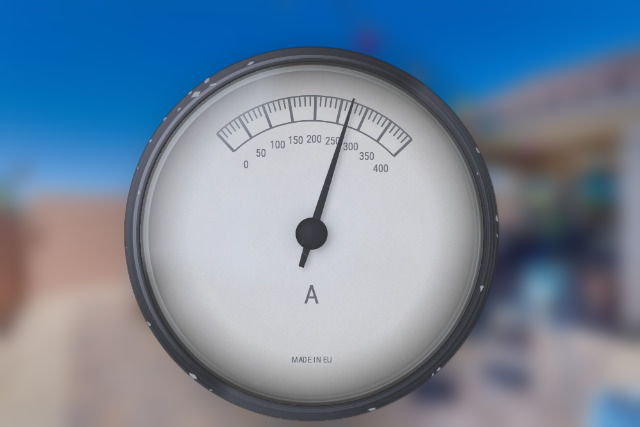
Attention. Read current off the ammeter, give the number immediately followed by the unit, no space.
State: 270A
